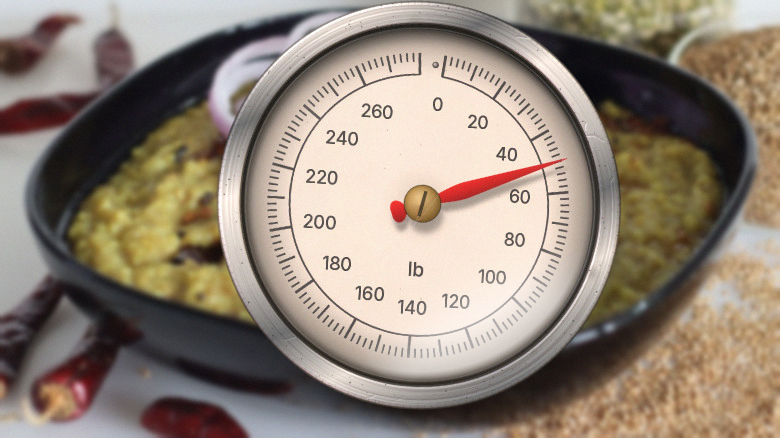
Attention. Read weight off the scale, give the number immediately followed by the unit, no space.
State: 50lb
